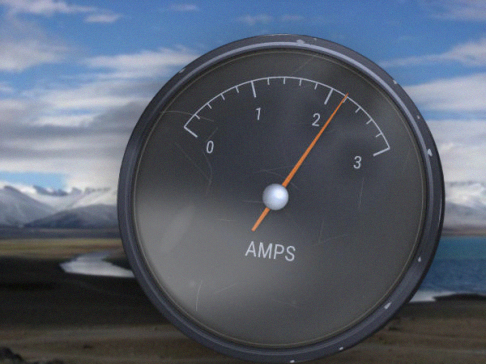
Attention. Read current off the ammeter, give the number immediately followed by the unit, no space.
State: 2.2A
